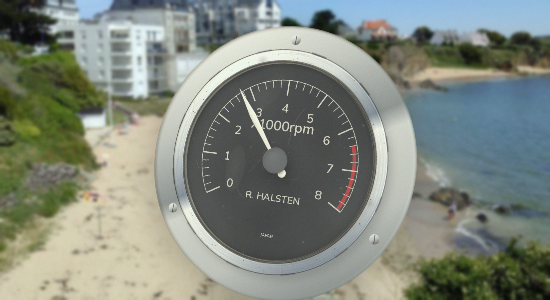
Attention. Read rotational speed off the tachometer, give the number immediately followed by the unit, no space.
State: 2800rpm
